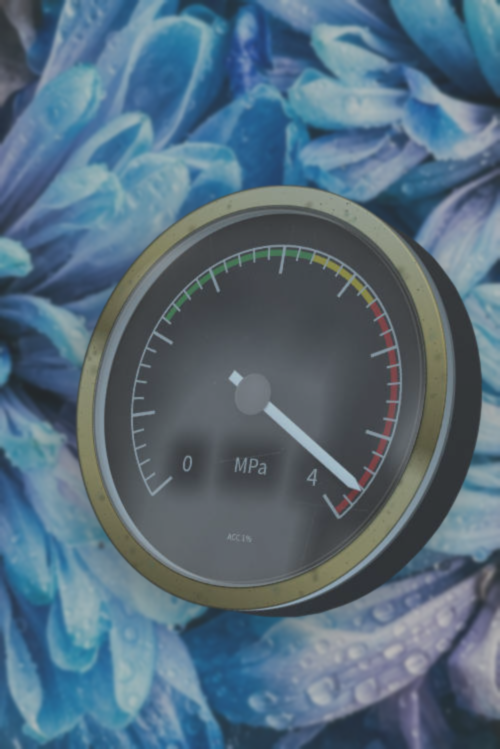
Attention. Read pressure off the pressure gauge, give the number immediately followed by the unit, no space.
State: 3.8MPa
